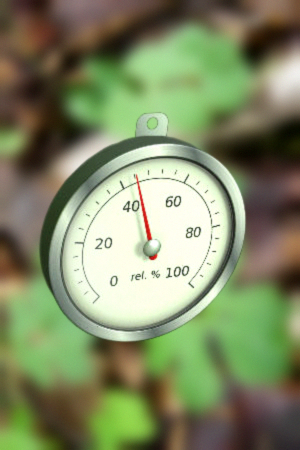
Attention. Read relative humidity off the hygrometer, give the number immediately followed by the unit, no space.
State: 44%
